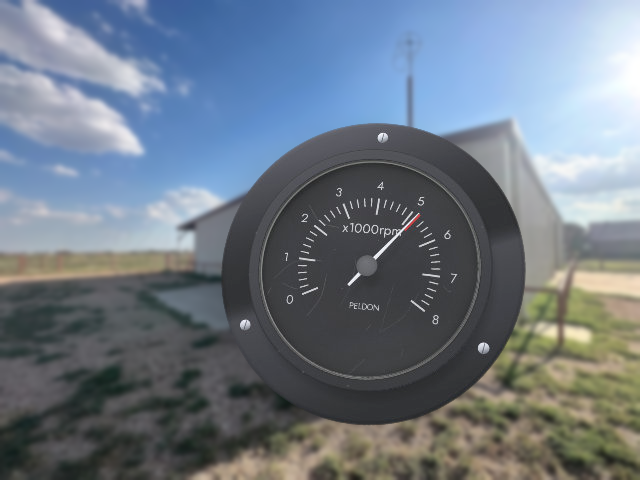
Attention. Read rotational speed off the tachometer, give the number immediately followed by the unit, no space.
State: 5200rpm
